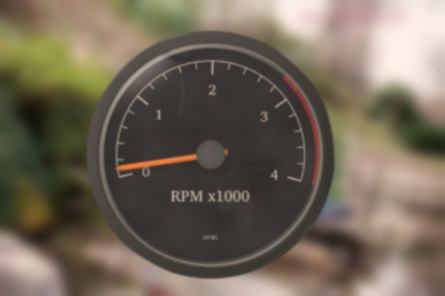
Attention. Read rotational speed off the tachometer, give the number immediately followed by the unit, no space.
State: 100rpm
